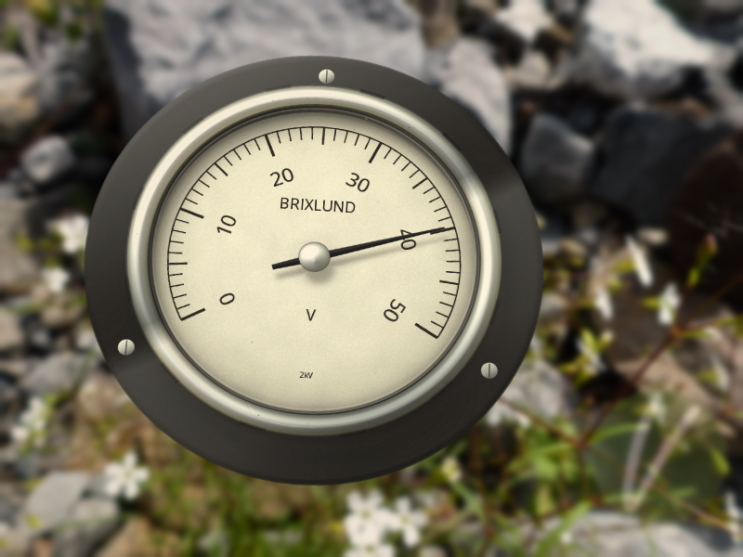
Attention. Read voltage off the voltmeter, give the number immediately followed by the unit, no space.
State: 40V
